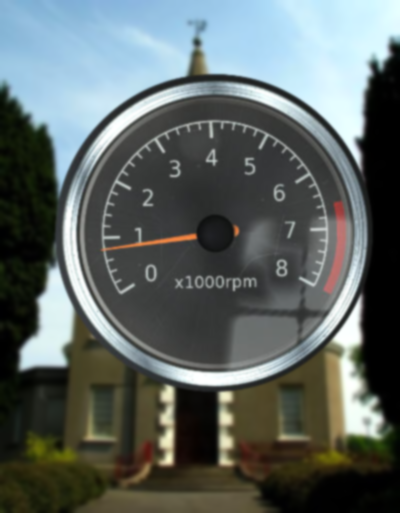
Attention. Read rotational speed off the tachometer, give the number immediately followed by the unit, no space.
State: 800rpm
